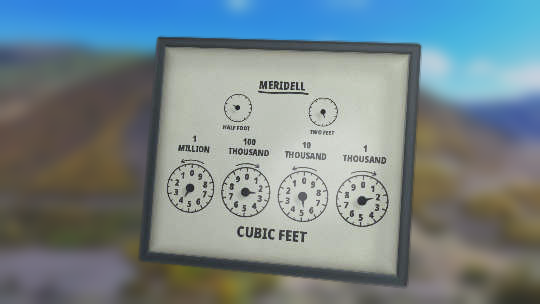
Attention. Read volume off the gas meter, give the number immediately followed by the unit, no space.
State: 425200ft³
